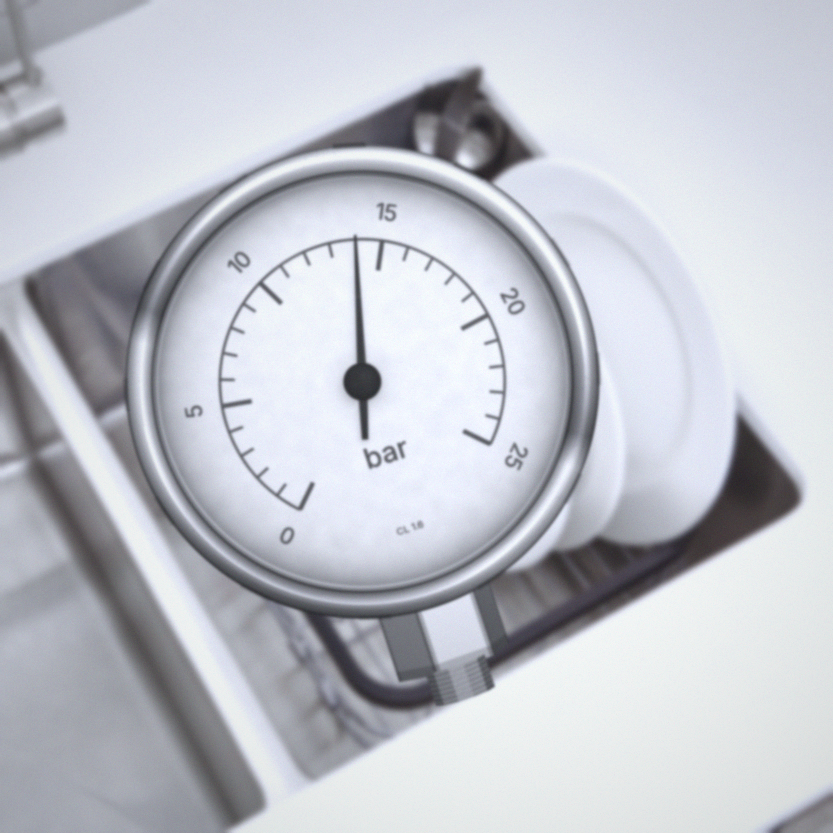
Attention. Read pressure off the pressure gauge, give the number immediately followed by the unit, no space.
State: 14bar
